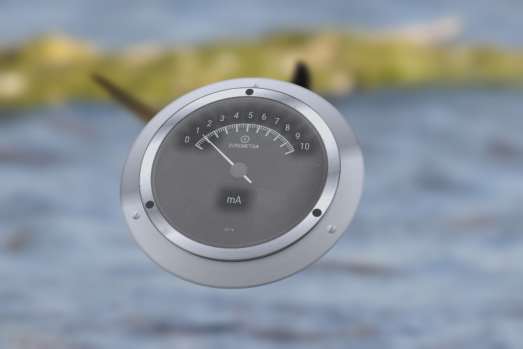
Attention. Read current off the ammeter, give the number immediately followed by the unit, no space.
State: 1mA
